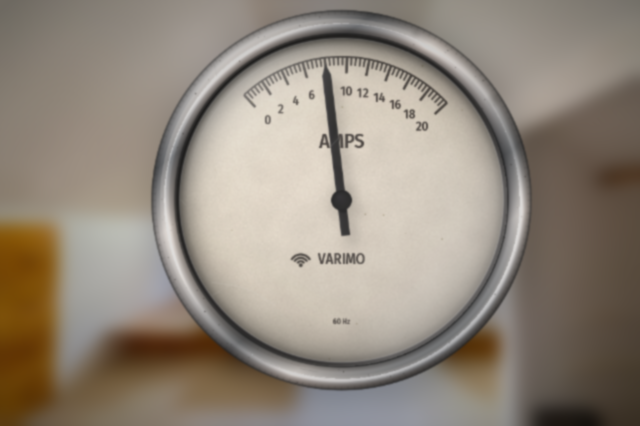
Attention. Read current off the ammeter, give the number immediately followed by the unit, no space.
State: 8A
